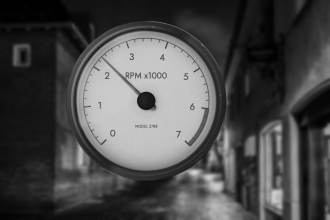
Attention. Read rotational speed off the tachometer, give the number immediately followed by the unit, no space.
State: 2300rpm
